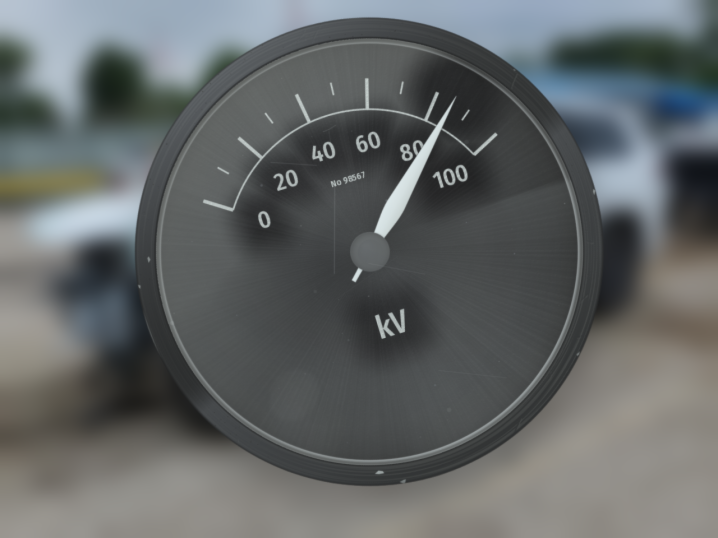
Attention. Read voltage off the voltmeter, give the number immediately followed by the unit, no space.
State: 85kV
